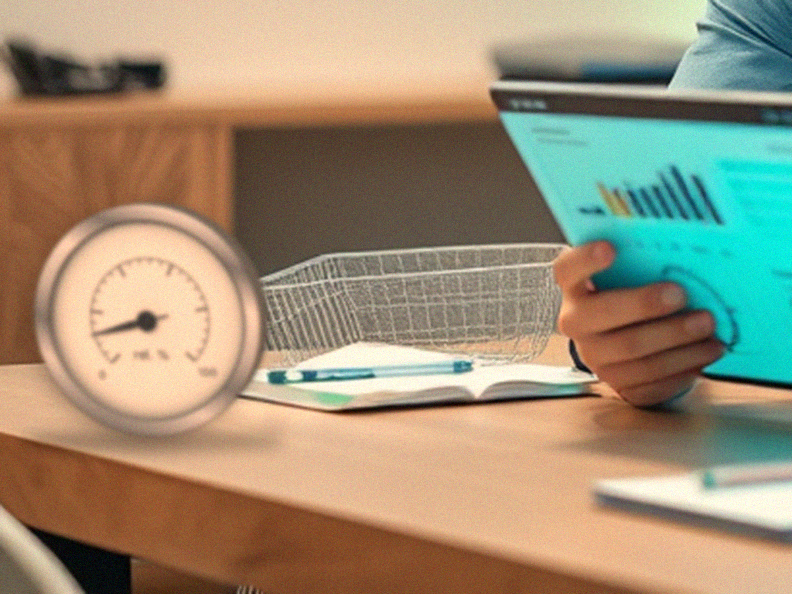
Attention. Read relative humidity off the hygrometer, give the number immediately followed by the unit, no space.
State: 12%
